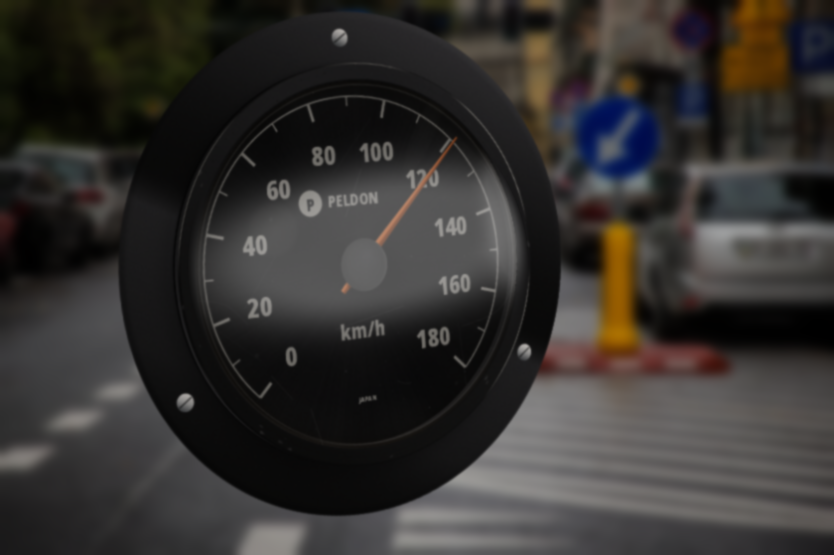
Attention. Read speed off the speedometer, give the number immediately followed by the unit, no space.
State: 120km/h
